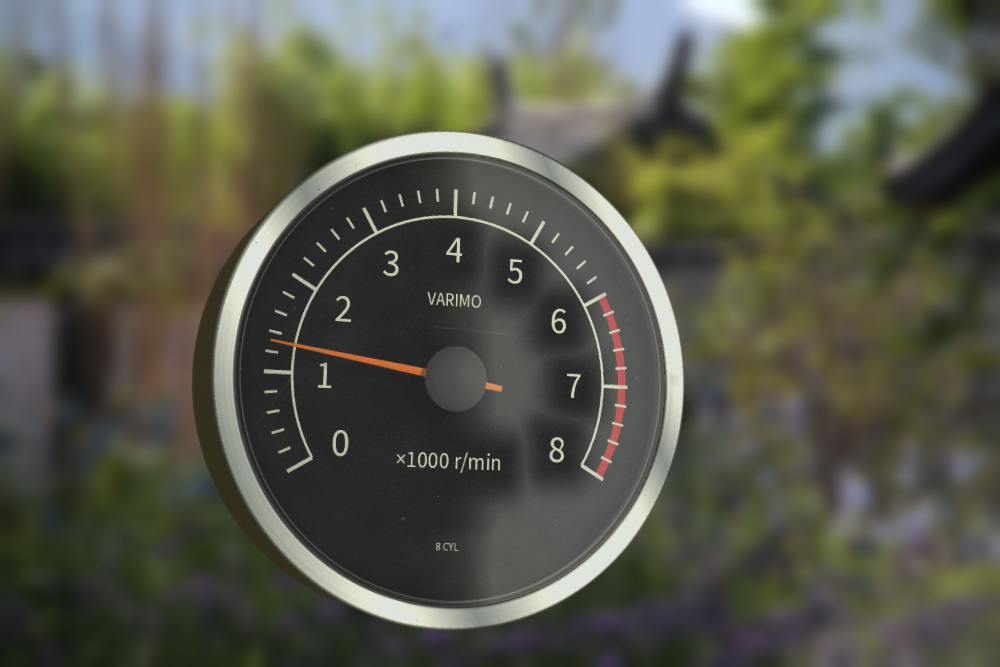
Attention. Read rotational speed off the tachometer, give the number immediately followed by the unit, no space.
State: 1300rpm
